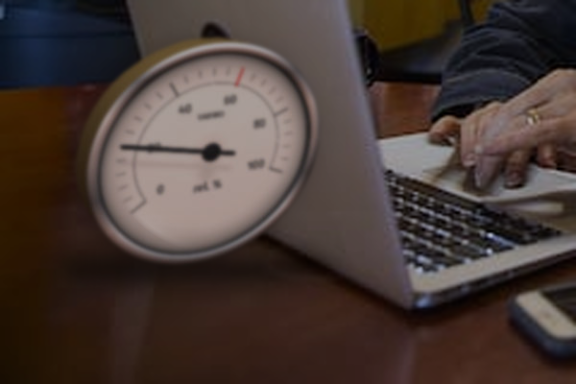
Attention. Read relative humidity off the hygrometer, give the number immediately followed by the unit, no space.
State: 20%
